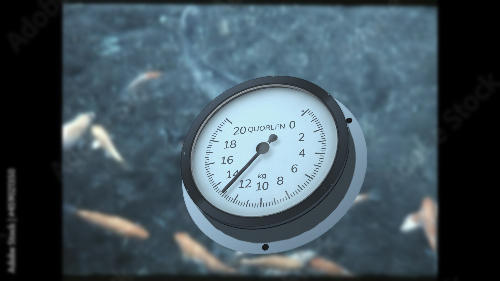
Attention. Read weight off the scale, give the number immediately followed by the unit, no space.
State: 13kg
